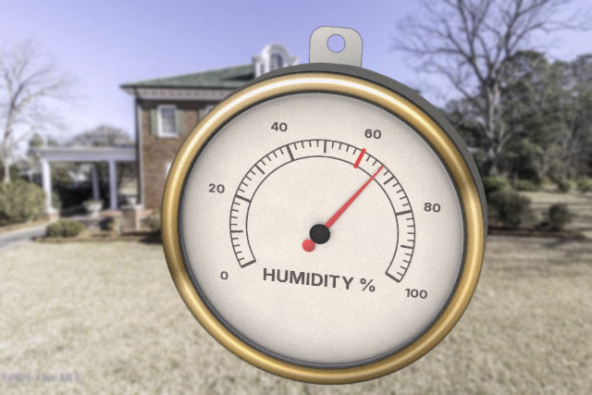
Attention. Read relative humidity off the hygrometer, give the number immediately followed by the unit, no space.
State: 66%
